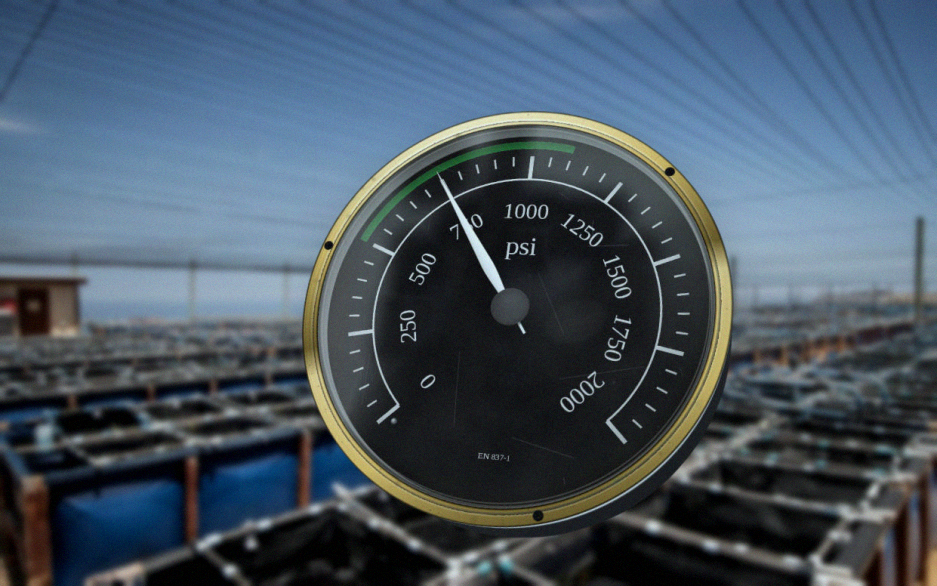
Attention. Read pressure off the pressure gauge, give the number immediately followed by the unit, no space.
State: 750psi
